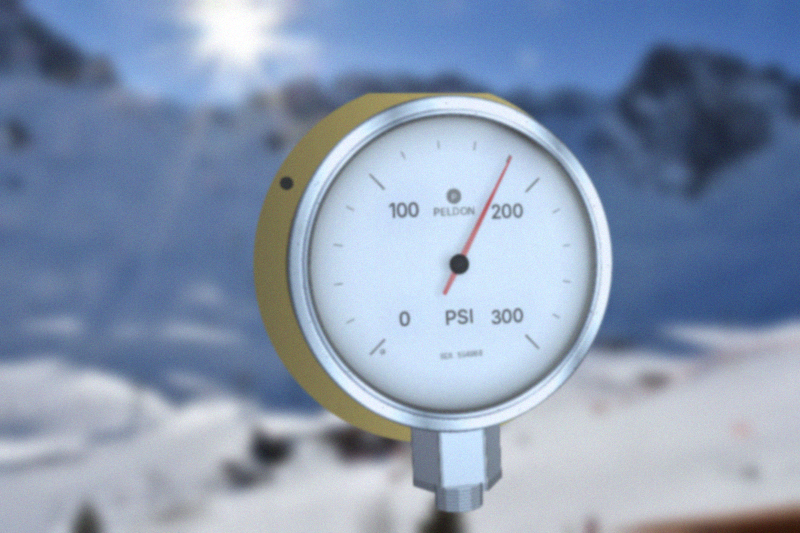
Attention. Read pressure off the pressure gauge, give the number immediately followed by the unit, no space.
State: 180psi
